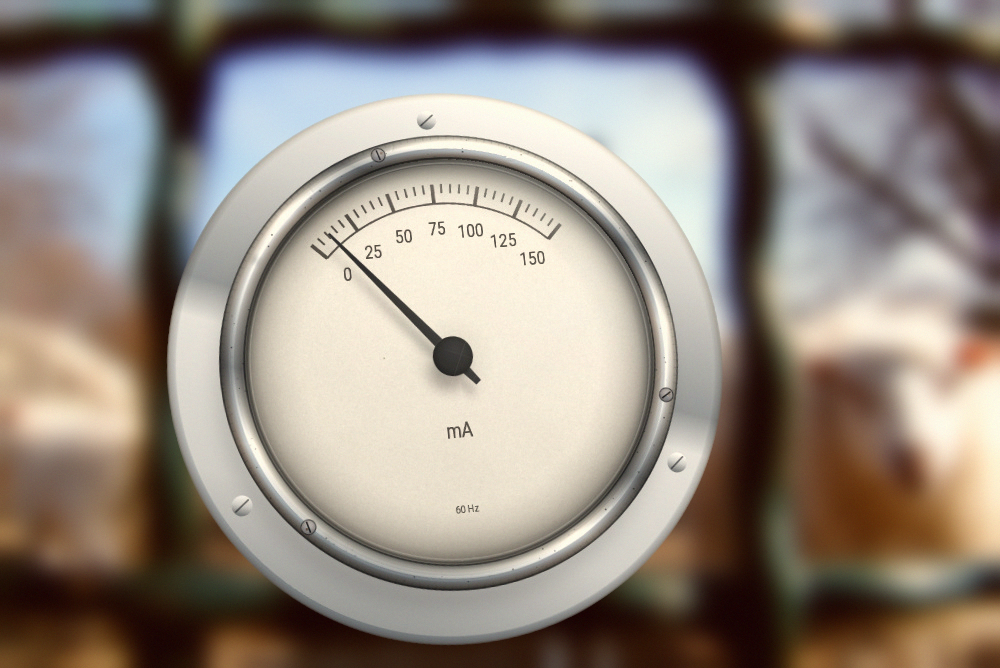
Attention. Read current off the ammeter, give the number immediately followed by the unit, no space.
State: 10mA
